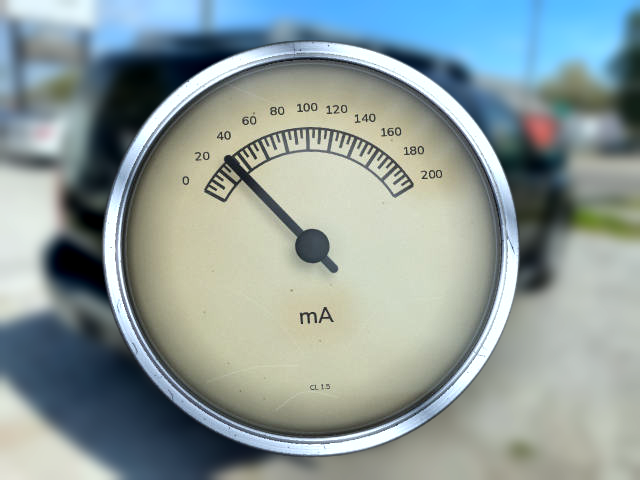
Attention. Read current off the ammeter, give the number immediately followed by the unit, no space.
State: 30mA
